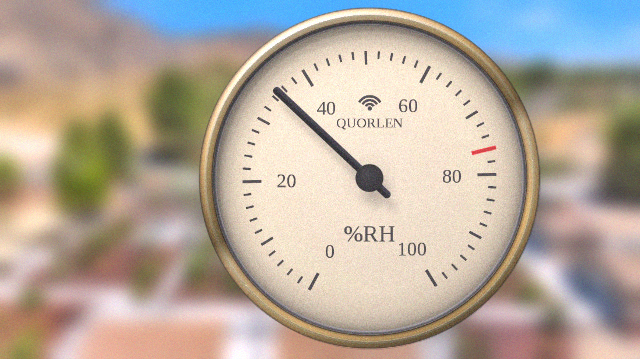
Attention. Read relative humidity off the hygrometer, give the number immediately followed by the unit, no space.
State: 35%
